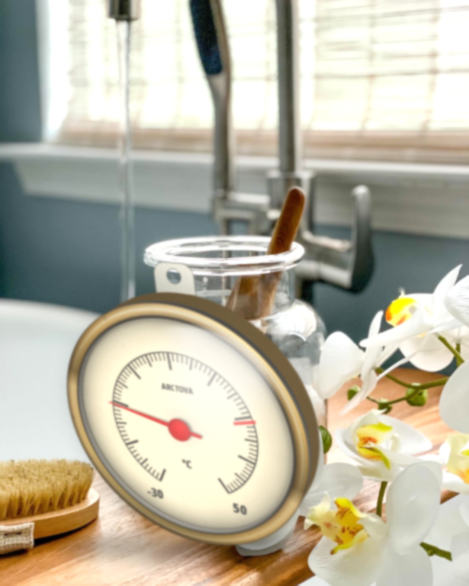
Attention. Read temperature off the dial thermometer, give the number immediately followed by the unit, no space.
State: -10°C
